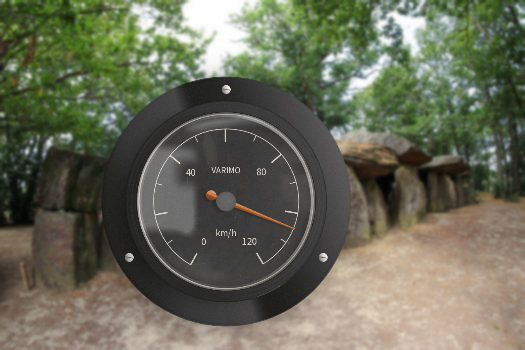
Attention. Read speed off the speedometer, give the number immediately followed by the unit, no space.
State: 105km/h
